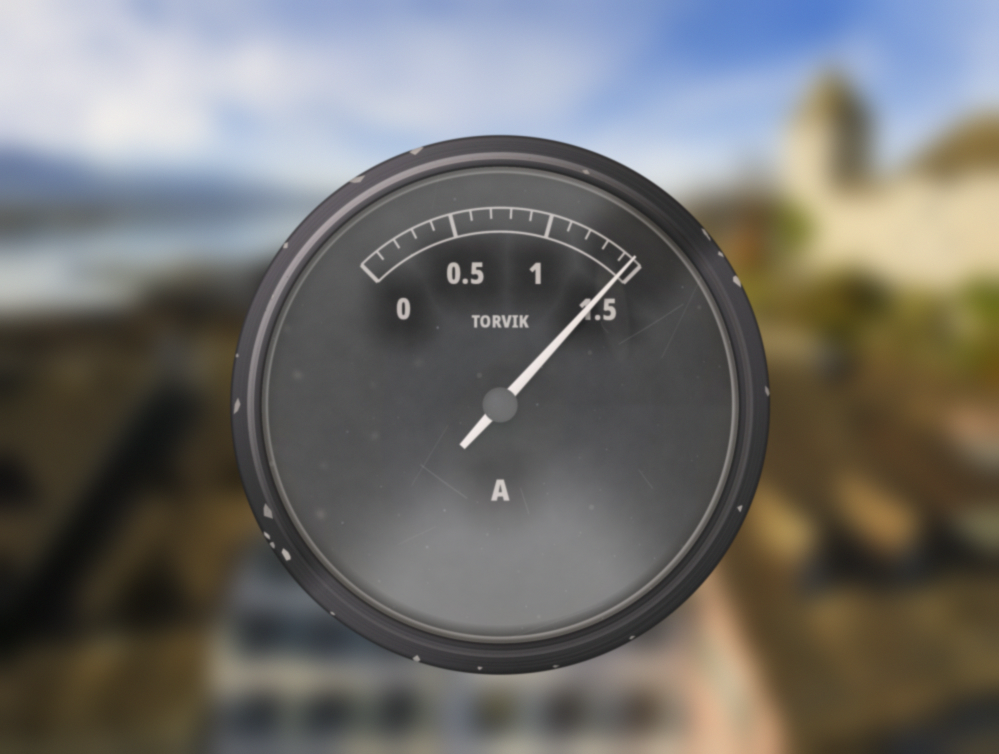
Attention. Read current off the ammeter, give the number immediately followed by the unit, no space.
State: 1.45A
